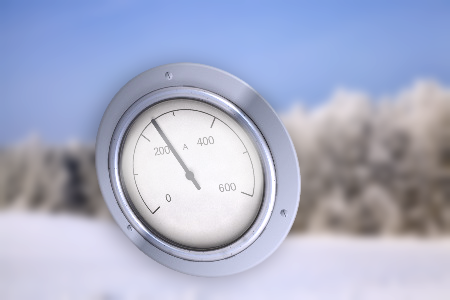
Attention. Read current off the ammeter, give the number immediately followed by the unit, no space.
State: 250A
